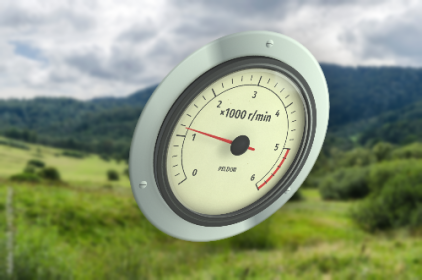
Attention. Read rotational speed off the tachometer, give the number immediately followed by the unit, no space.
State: 1200rpm
